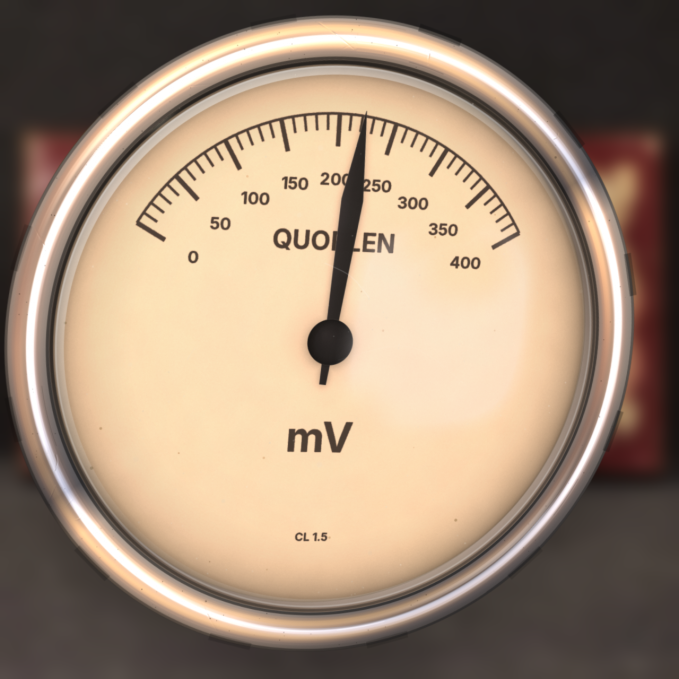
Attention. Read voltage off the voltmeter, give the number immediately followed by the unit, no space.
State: 220mV
